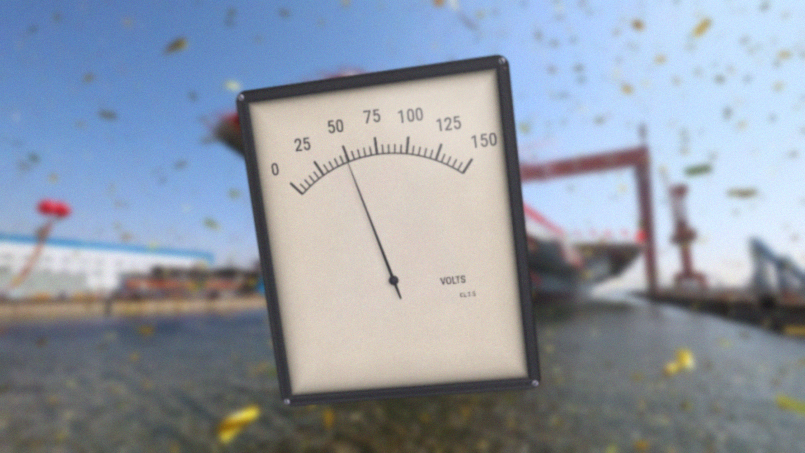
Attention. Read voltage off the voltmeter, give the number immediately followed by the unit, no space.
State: 50V
